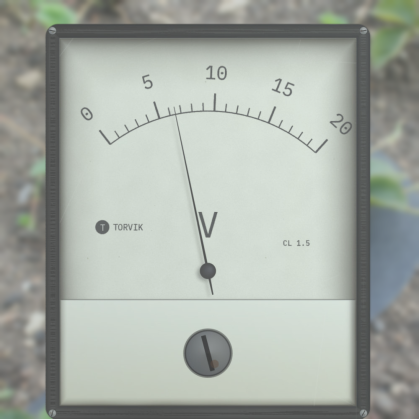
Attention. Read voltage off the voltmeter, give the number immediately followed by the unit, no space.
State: 6.5V
